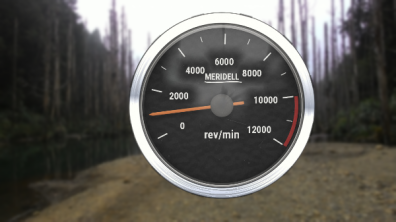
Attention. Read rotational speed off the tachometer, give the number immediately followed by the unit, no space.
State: 1000rpm
